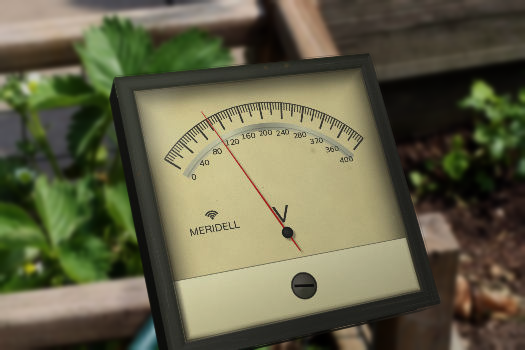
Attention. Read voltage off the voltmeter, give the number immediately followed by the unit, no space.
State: 100V
